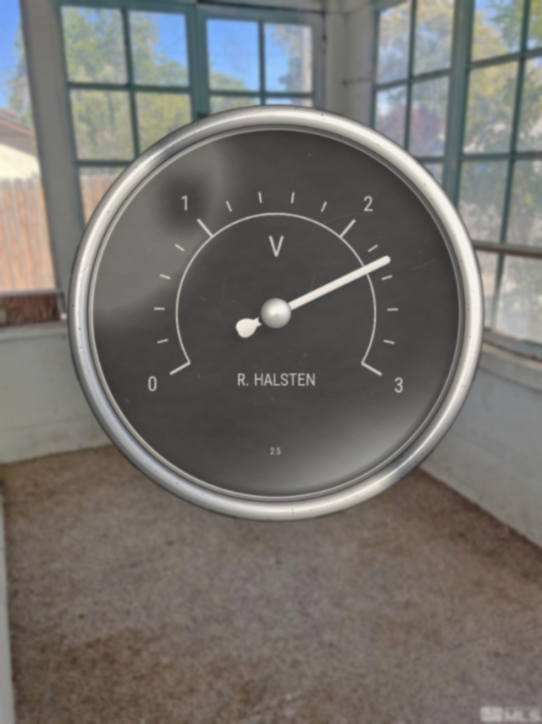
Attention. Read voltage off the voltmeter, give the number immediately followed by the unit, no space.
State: 2.3V
